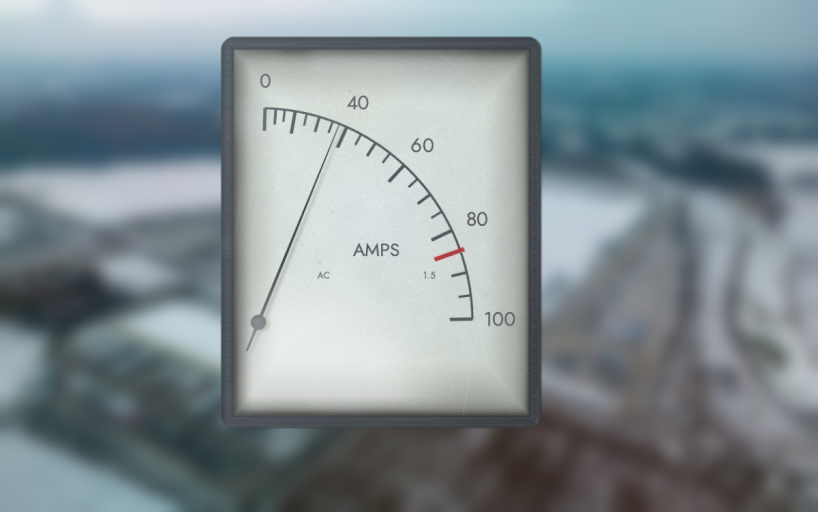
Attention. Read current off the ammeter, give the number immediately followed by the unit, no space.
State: 37.5A
